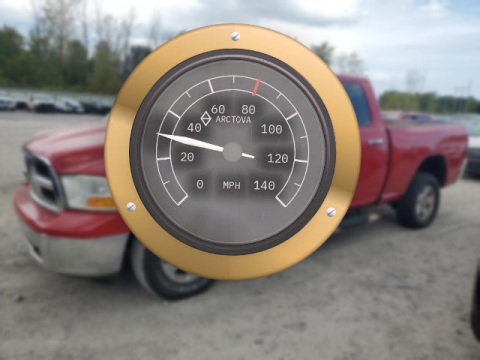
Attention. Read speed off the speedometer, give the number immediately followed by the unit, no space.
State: 30mph
